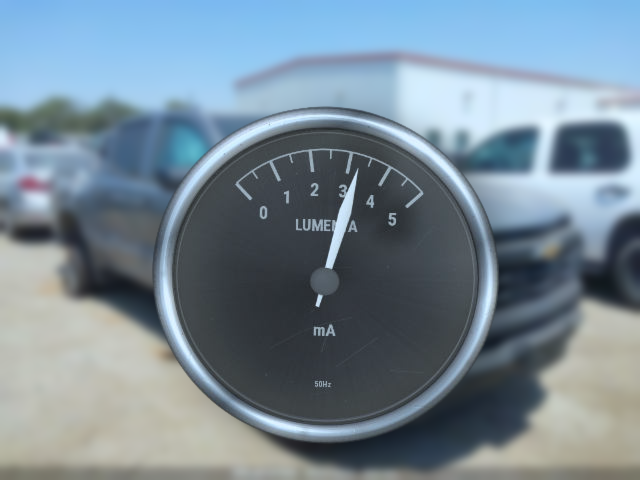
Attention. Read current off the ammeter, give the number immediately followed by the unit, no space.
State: 3.25mA
